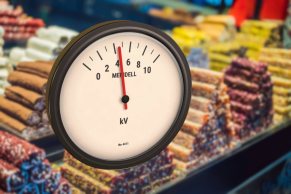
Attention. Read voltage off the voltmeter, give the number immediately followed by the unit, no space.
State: 4.5kV
